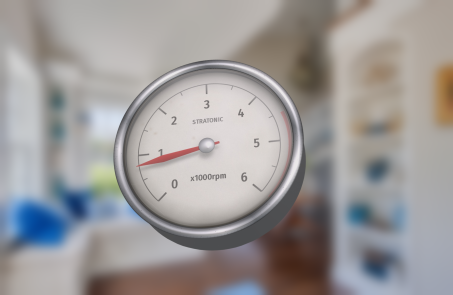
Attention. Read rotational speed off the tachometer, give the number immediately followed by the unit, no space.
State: 750rpm
